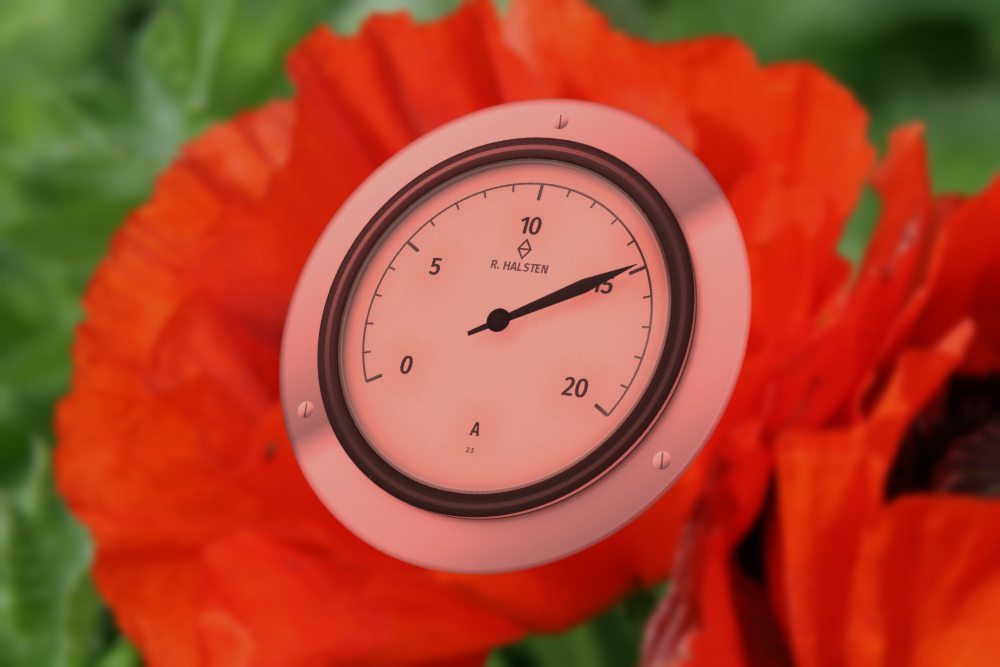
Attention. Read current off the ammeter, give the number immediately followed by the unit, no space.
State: 15A
